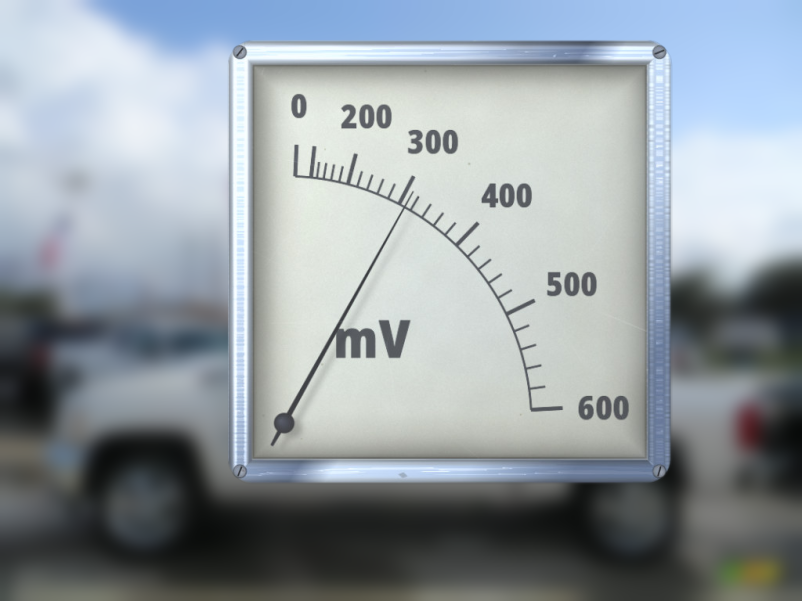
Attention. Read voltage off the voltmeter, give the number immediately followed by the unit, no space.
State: 310mV
